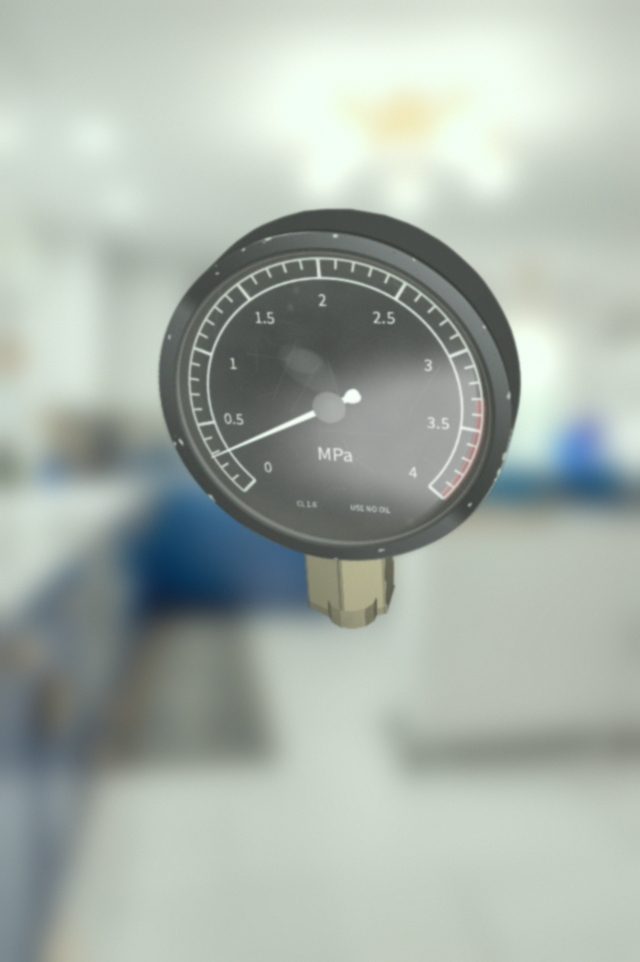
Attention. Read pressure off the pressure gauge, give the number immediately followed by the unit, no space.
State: 0.3MPa
